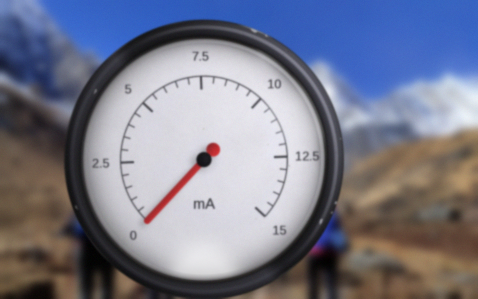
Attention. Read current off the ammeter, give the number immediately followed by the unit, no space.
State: 0mA
